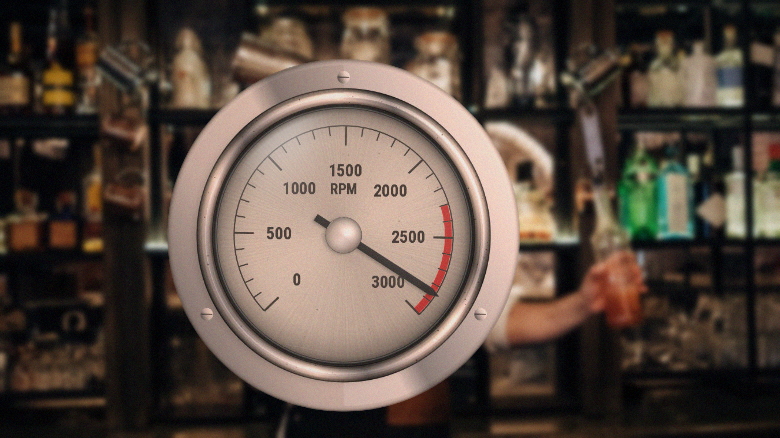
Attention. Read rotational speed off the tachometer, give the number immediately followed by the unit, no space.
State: 2850rpm
